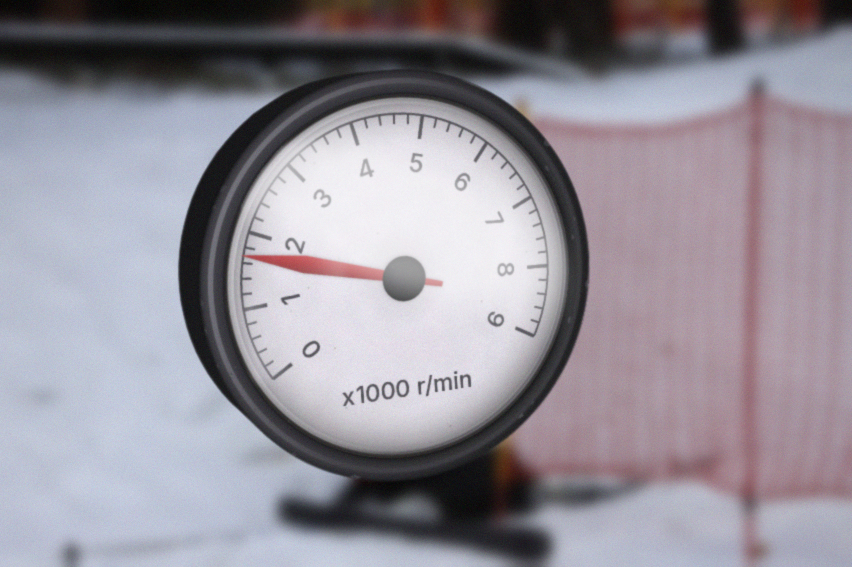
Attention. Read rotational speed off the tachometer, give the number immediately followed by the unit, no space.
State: 1700rpm
